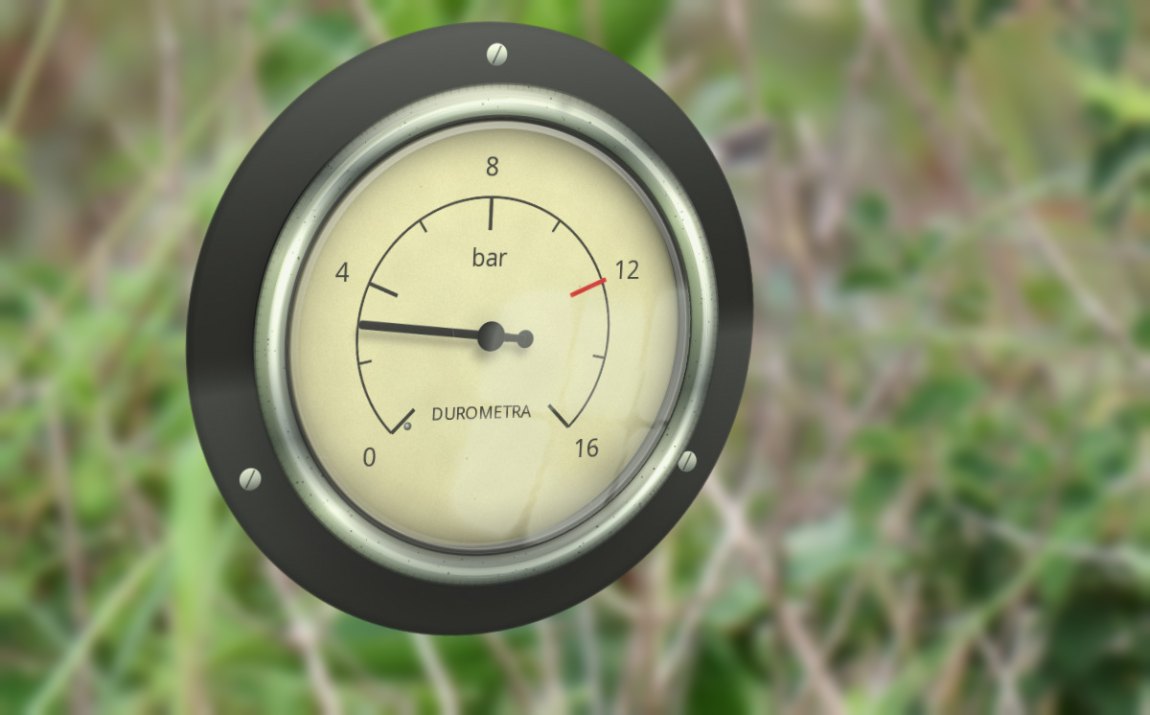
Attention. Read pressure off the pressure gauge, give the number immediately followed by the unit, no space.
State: 3bar
